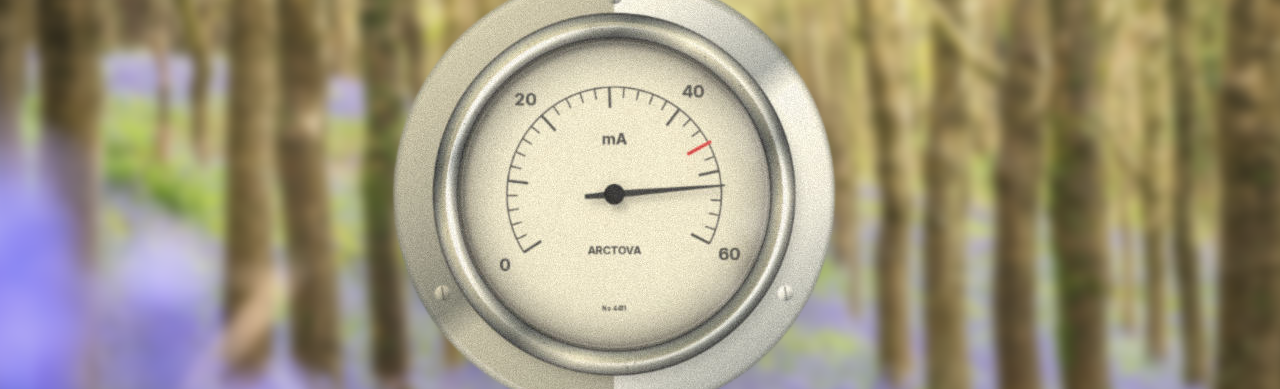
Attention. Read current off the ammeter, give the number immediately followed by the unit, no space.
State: 52mA
